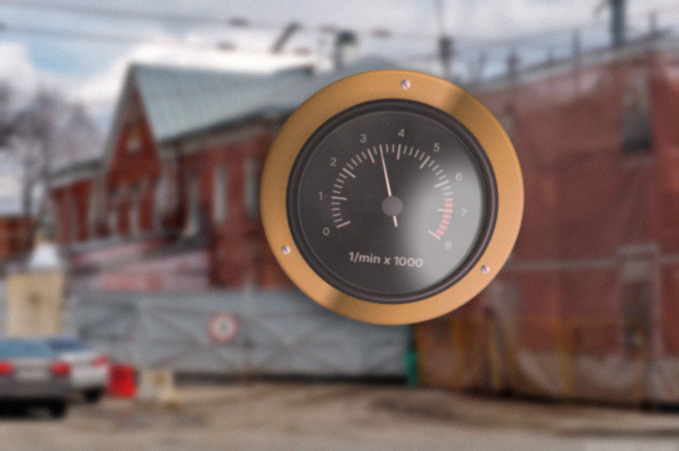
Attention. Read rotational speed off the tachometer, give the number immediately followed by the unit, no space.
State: 3400rpm
